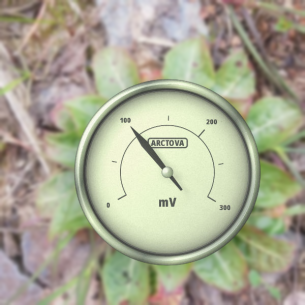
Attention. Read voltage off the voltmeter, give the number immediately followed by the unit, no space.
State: 100mV
